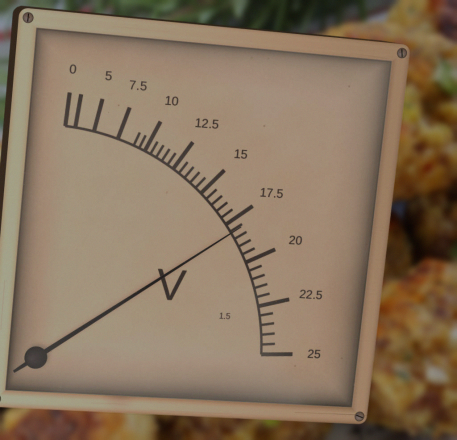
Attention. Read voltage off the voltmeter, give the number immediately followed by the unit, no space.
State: 18V
